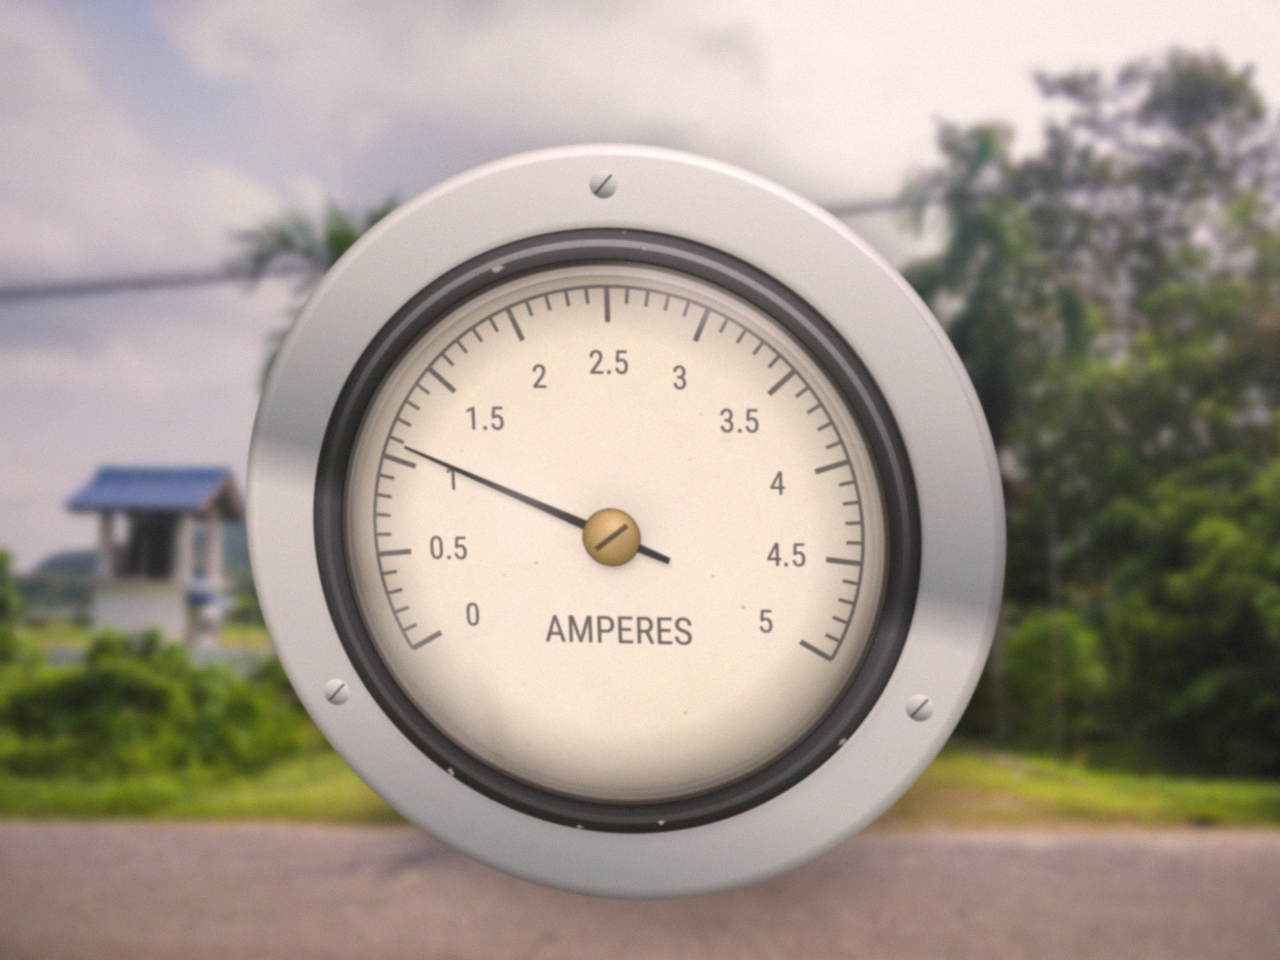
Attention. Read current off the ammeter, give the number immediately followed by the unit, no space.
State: 1.1A
